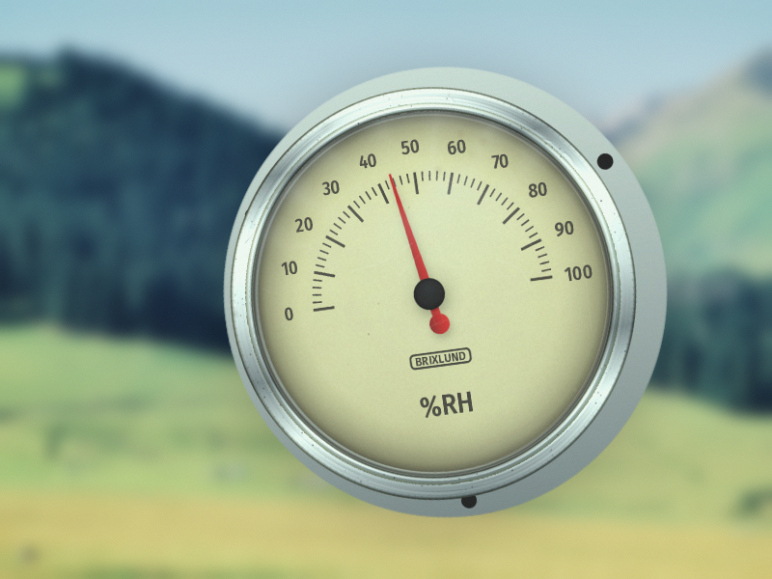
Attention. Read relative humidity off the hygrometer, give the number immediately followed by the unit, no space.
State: 44%
